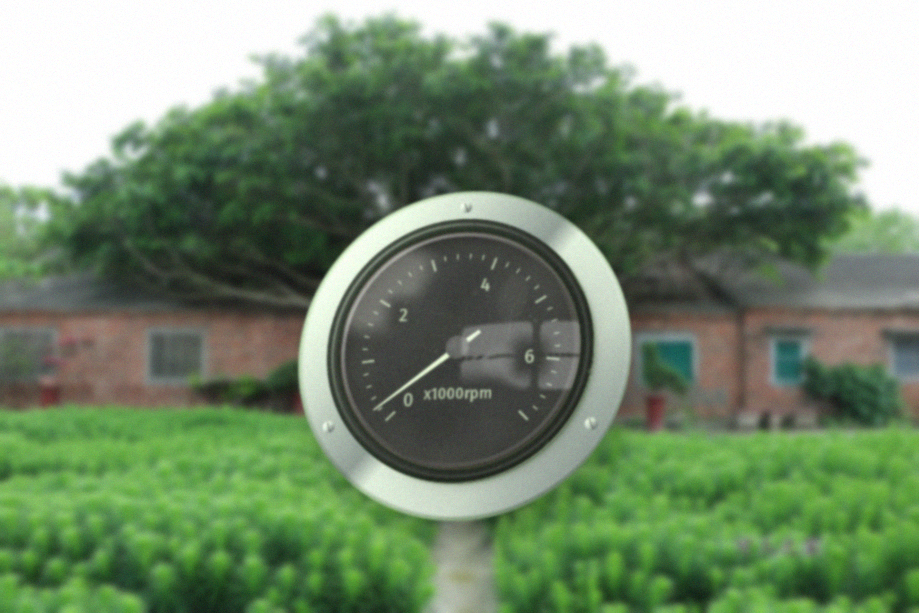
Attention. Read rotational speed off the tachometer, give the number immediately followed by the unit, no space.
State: 200rpm
